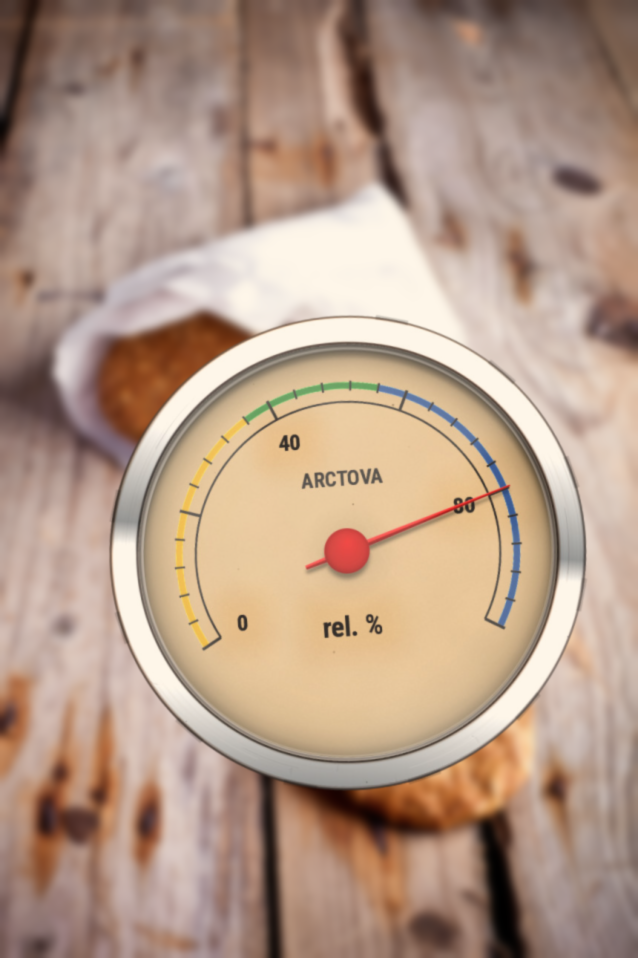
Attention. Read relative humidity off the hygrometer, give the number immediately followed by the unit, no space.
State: 80%
